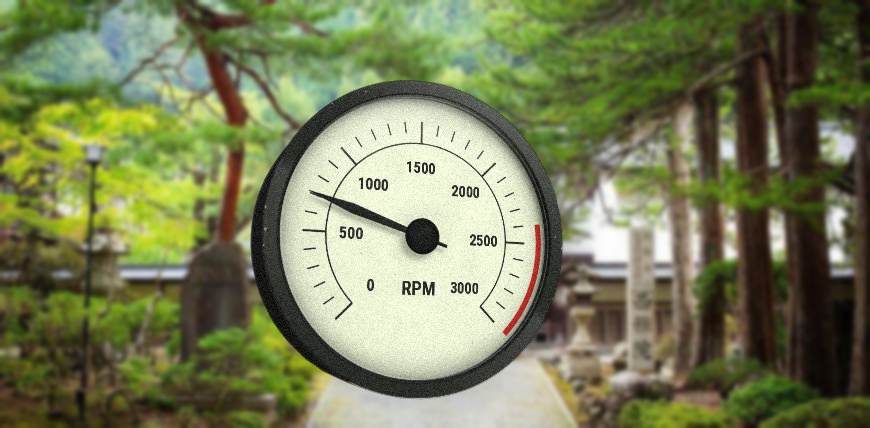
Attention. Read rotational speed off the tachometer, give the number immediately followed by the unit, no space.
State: 700rpm
